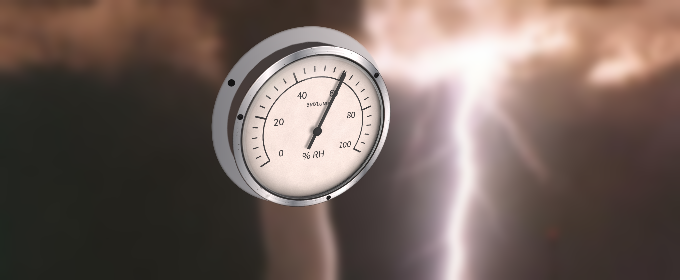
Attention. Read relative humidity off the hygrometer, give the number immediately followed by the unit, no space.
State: 60%
